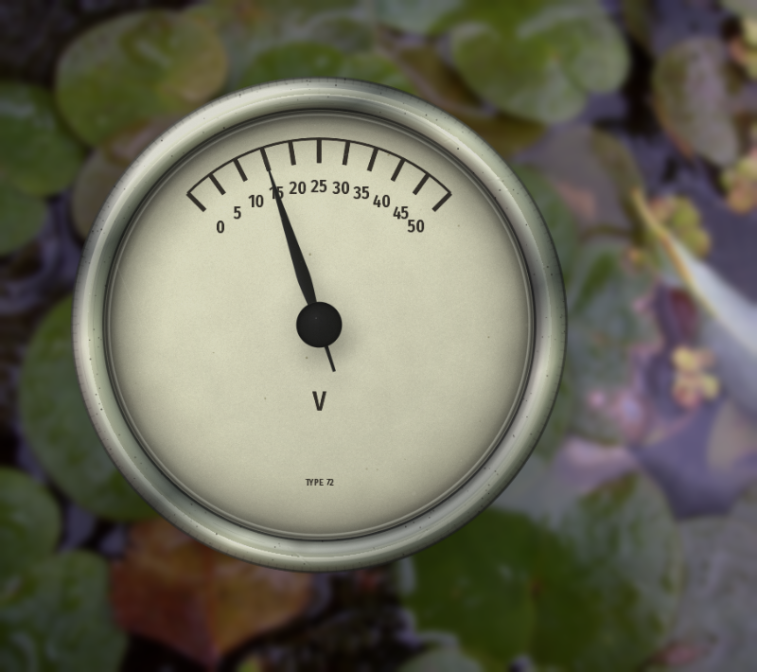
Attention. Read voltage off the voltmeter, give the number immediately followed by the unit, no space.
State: 15V
